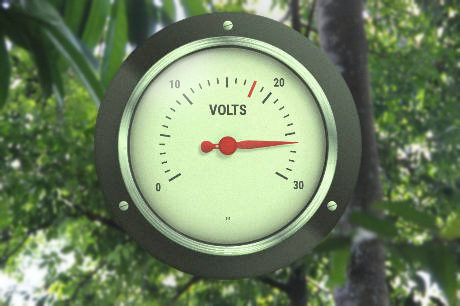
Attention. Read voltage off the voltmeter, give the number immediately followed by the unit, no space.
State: 26V
